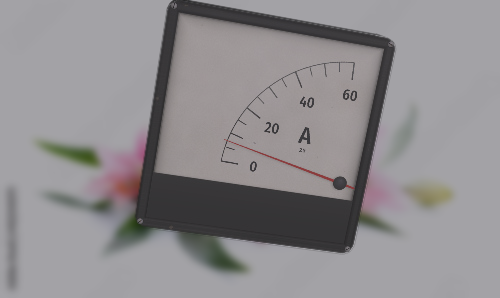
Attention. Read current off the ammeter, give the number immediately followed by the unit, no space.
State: 7.5A
